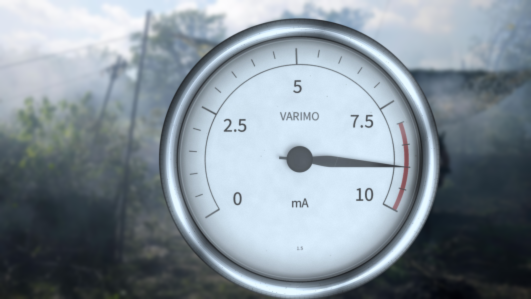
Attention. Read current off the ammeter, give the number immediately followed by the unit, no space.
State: 9mA
